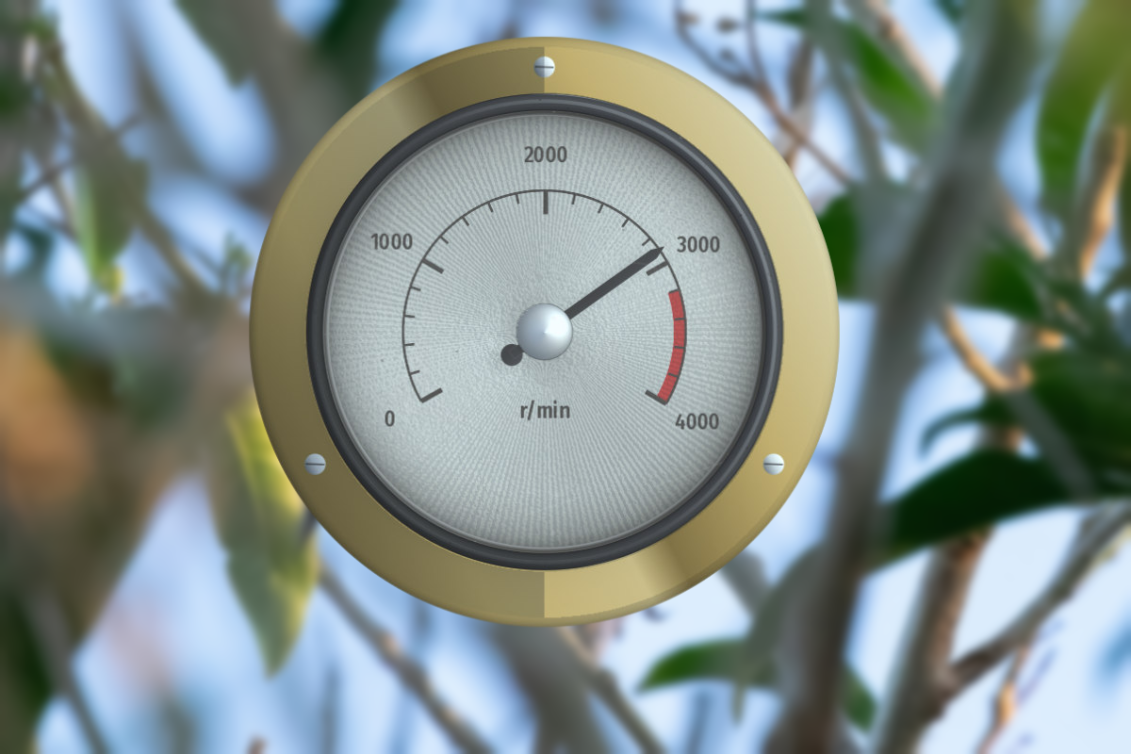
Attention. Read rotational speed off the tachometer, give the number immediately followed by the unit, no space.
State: 2900rpm
